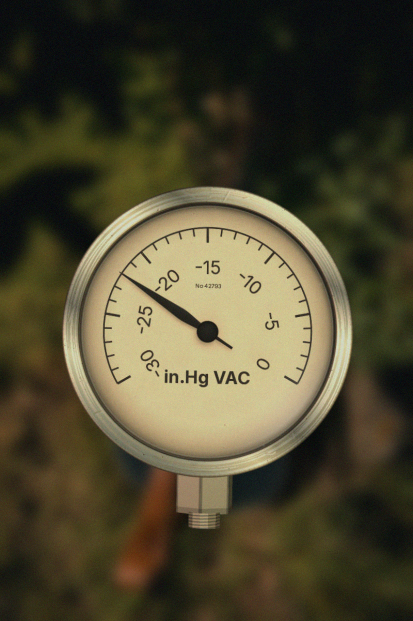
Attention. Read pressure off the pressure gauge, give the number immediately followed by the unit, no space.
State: -22inHg
